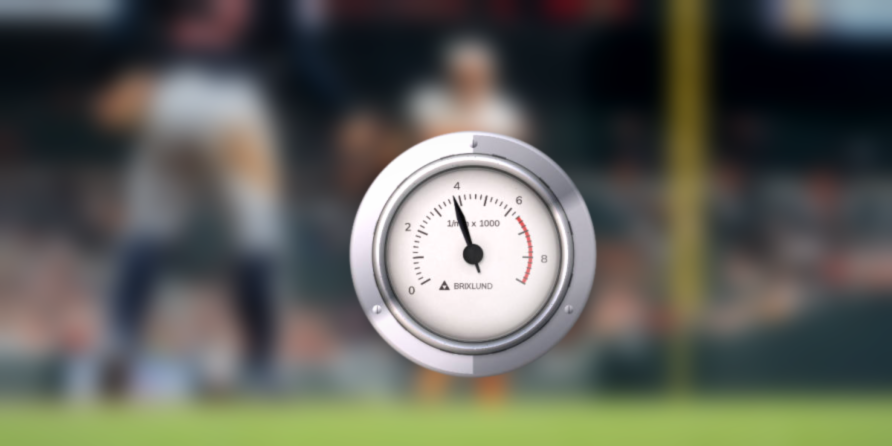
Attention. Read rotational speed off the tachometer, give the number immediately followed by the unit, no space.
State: 3800rpm
